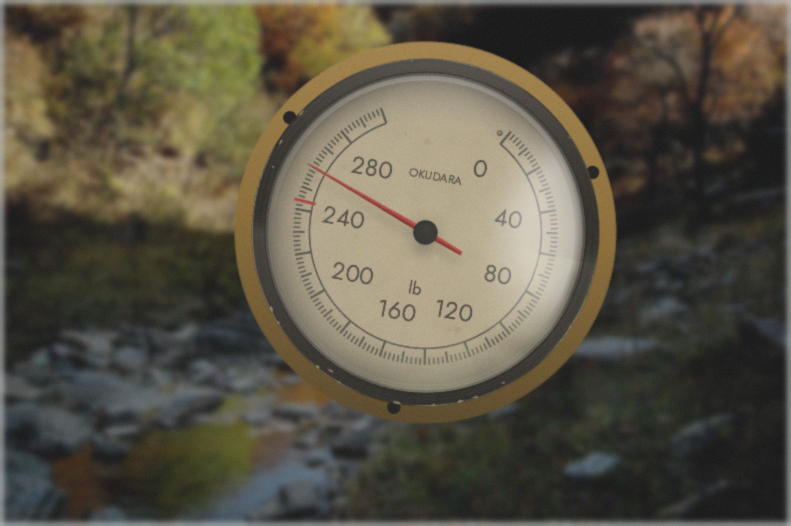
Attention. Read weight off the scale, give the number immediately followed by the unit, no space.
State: 260lb
